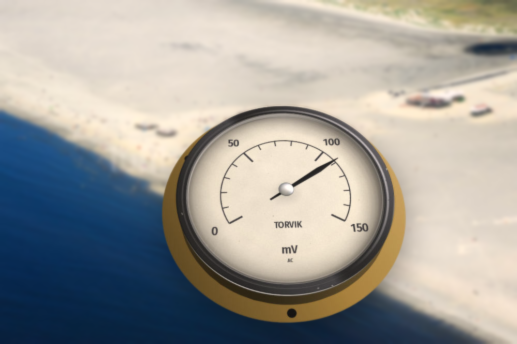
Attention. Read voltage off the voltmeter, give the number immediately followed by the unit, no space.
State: 110mV
